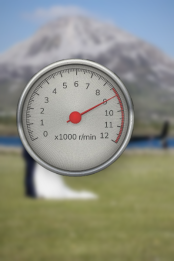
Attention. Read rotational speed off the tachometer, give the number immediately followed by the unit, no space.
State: 9000rpm
